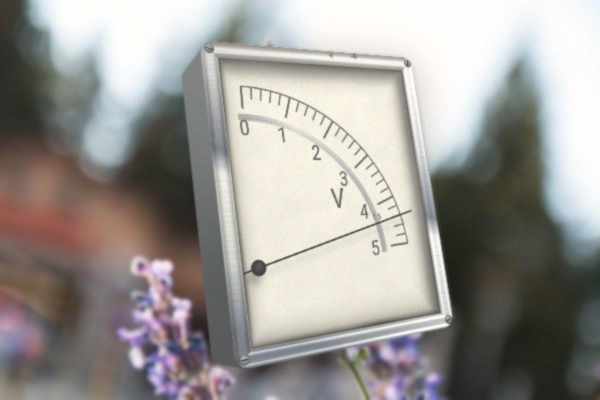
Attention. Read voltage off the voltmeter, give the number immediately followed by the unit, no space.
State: 4.4V
